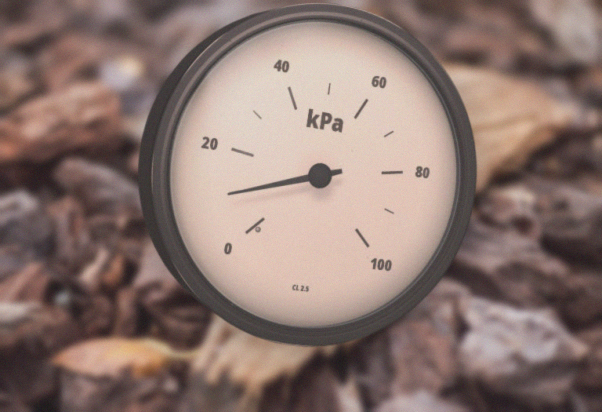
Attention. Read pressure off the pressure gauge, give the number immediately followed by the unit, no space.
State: 10kPa
